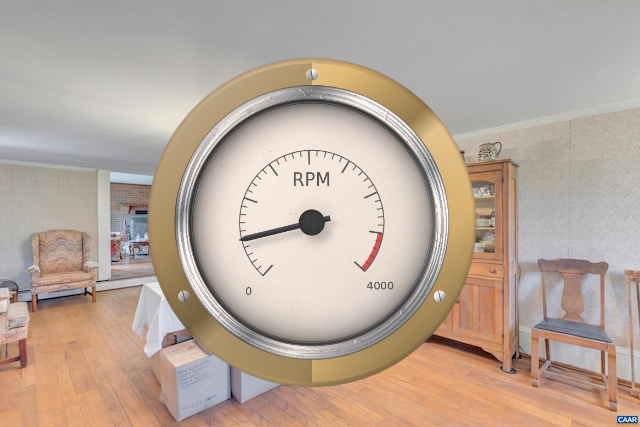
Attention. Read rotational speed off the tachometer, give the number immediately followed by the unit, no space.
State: 500rpm
